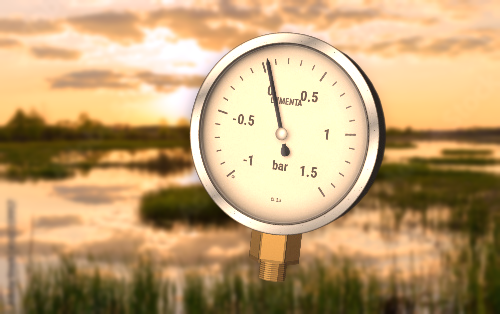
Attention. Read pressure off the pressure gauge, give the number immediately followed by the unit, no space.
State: 0.05bar
